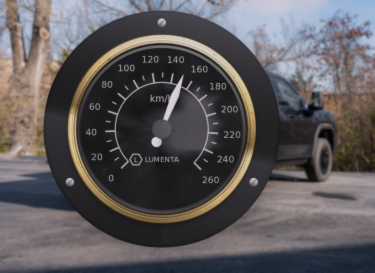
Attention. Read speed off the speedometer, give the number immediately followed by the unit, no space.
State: 150km/h
